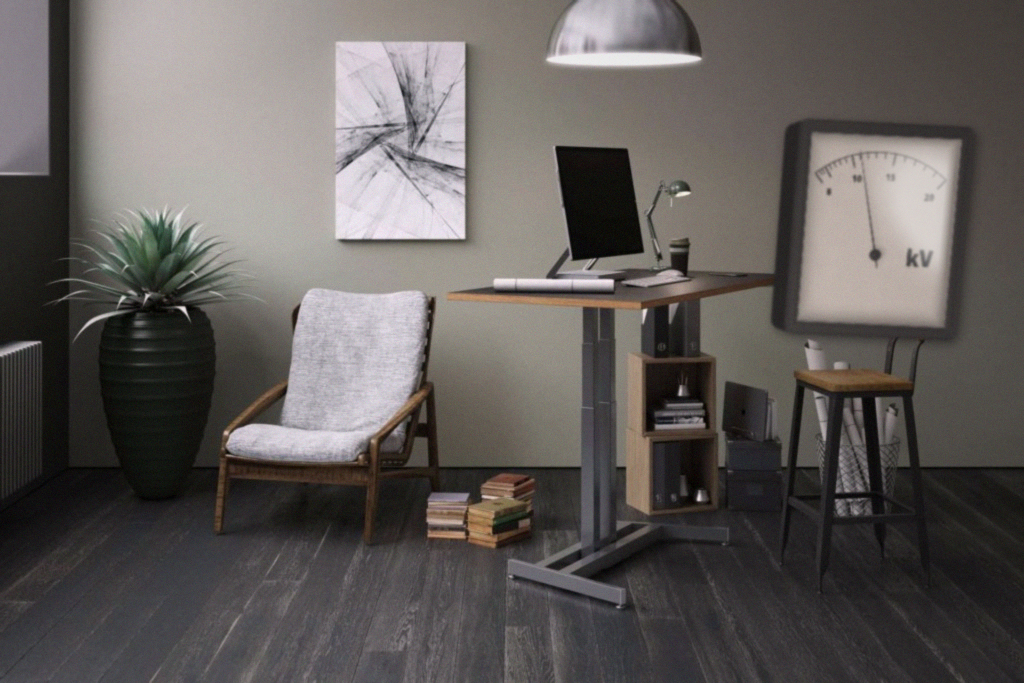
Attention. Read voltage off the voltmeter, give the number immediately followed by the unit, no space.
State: 11kV
